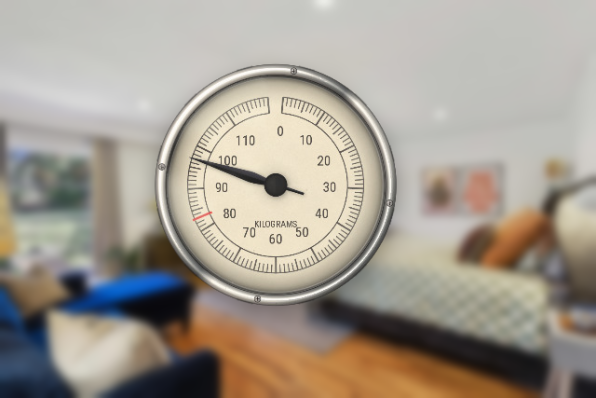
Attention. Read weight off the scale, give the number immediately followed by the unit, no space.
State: 97kg
